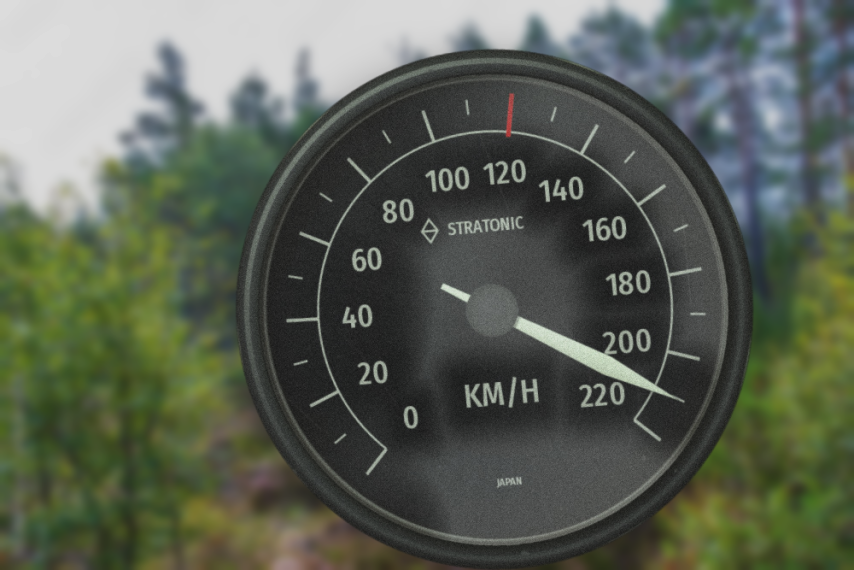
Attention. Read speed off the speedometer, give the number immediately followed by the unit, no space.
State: 210km/h
